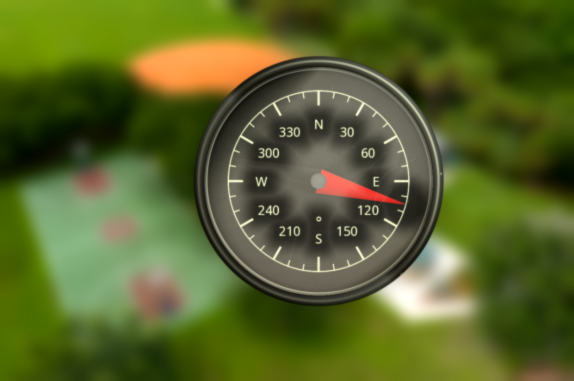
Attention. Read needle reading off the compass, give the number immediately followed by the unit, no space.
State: 105°
